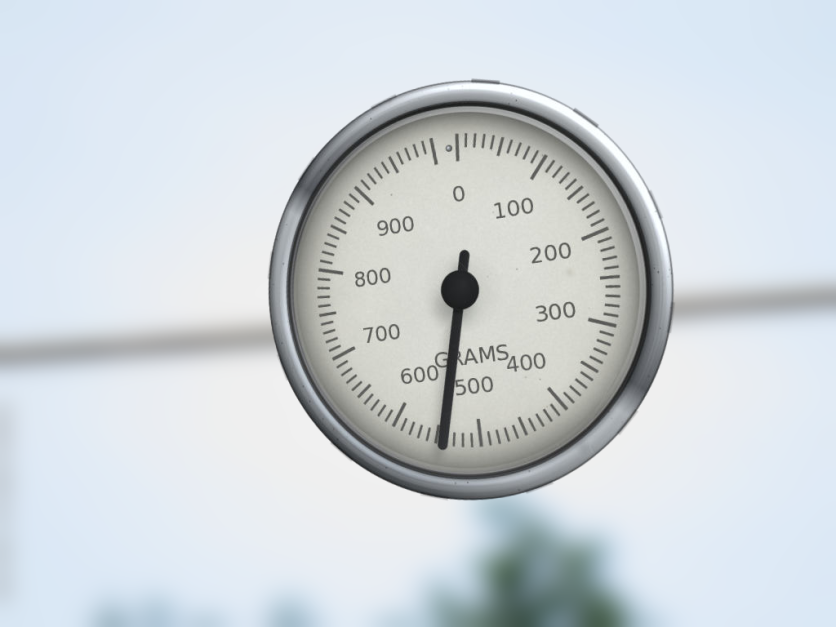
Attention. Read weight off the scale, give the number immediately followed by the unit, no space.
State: 540g
